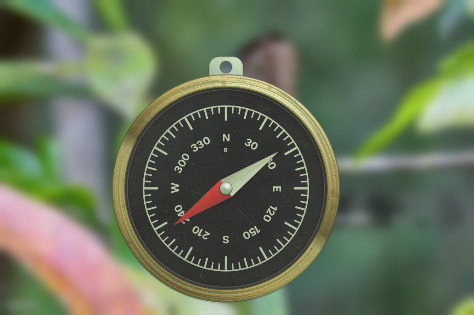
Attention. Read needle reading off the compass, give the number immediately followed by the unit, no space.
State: 235°
